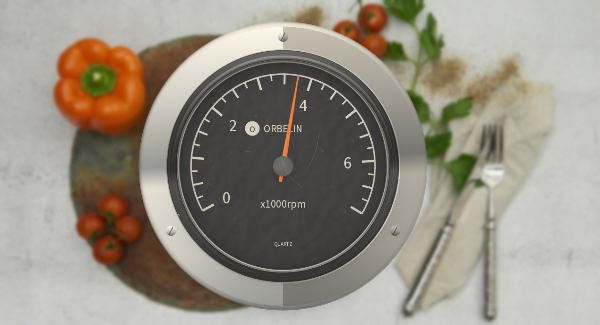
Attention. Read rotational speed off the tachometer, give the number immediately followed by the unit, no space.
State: 3750rpm
